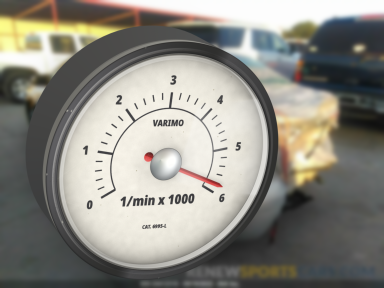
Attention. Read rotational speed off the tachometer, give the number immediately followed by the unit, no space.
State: 5800rpm
